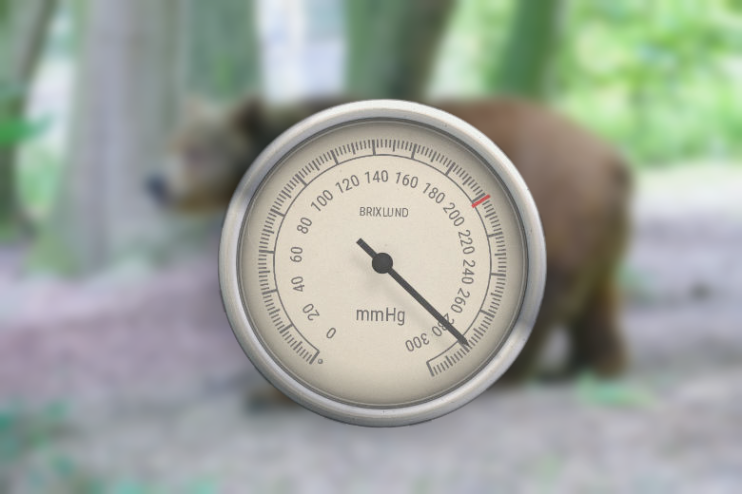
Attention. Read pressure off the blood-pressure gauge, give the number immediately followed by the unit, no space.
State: 278mmHg
